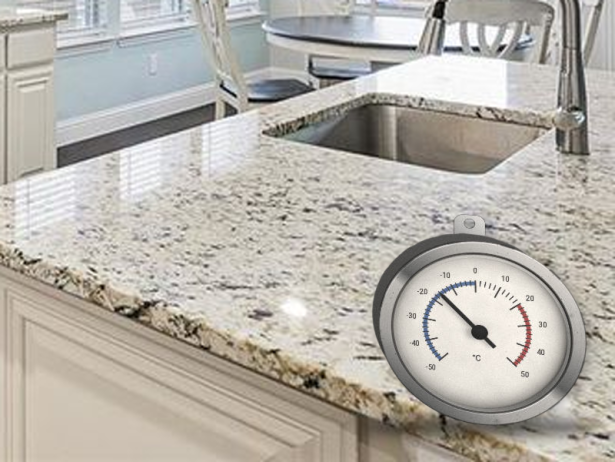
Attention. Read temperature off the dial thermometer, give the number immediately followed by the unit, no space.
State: -16°C
